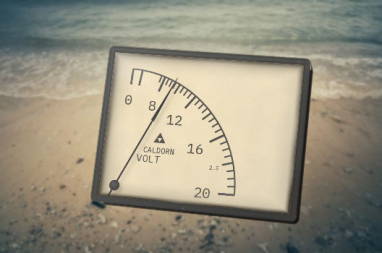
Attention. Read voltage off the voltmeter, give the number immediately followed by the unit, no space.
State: 9.5V
